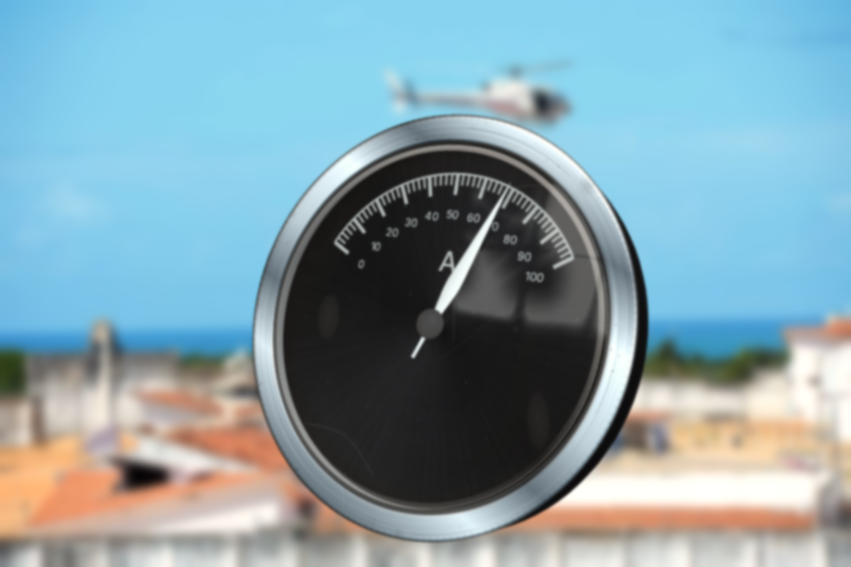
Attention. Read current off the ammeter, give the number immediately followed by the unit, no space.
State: 70A
